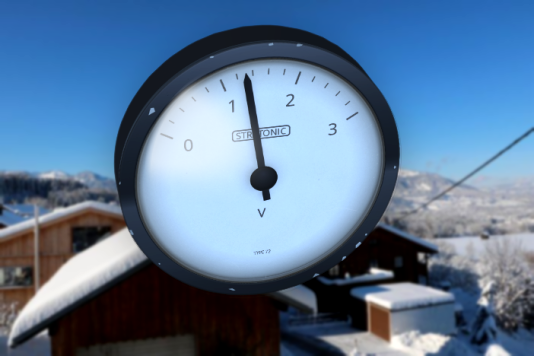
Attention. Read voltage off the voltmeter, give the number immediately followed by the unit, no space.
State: 1.3V
